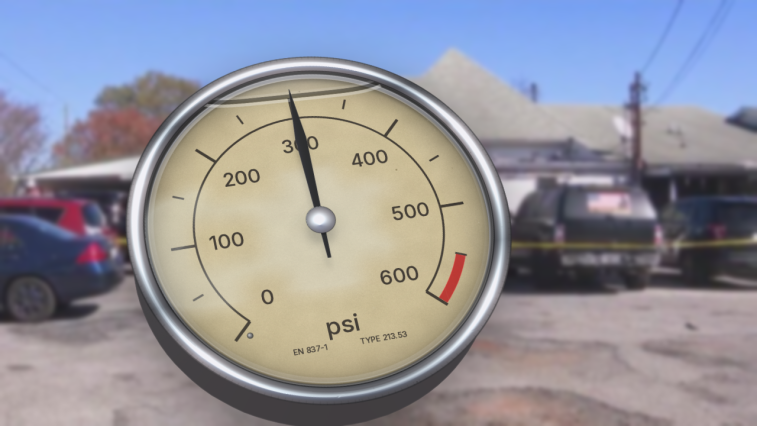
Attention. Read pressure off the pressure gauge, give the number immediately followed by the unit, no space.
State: 300psi
